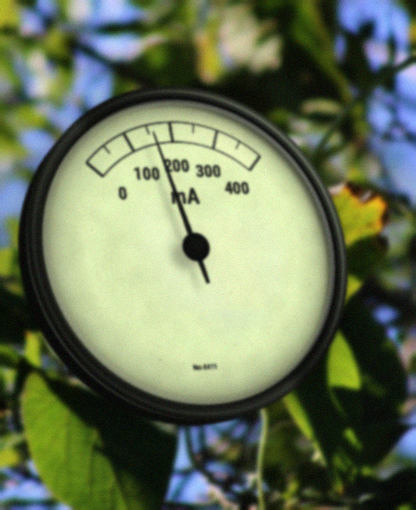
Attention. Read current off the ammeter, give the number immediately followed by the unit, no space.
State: 150mA
